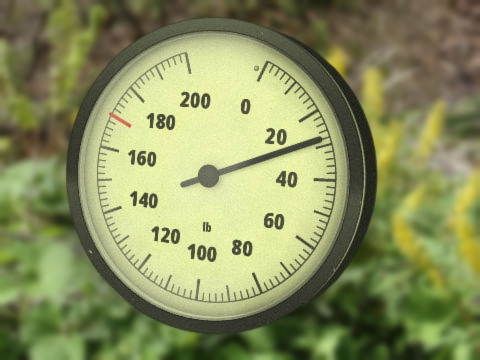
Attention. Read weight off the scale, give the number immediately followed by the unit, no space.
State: 28lb
